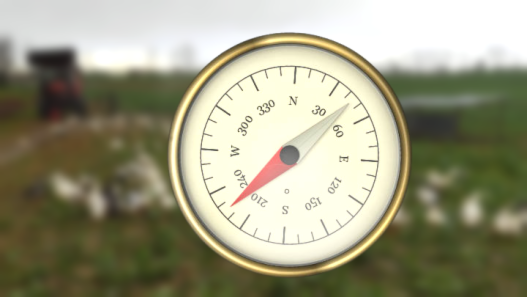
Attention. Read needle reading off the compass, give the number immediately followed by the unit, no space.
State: 225°
